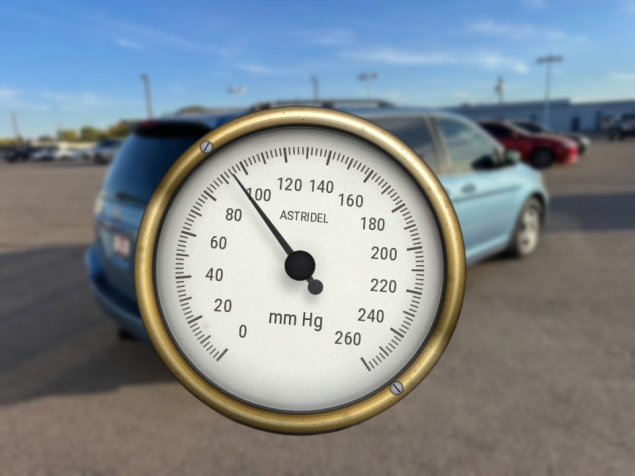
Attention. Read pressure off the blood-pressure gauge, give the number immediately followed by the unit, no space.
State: 94mmHg
